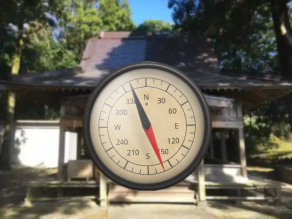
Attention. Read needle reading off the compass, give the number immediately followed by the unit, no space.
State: 160°
